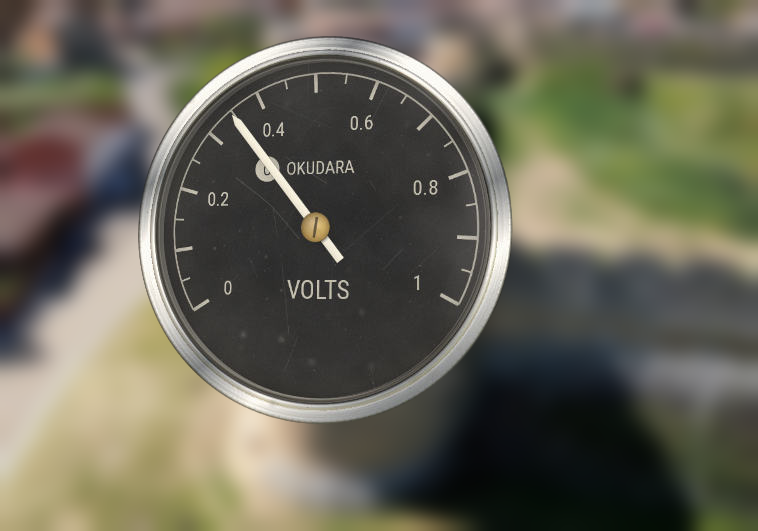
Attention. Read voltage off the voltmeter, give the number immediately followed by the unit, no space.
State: 0.35V
